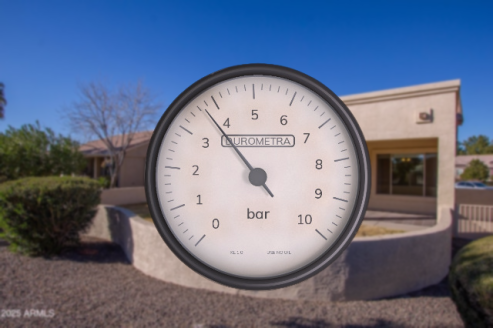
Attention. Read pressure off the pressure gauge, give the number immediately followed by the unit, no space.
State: 3.7bar
